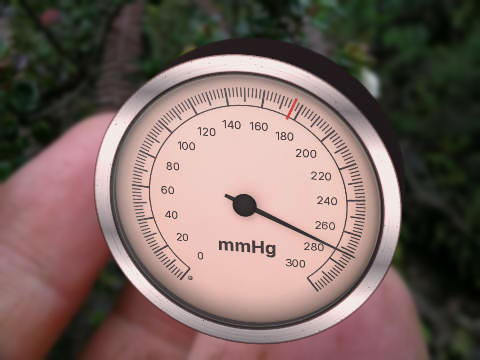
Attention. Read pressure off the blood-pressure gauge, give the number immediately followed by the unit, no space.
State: 270mmHg
